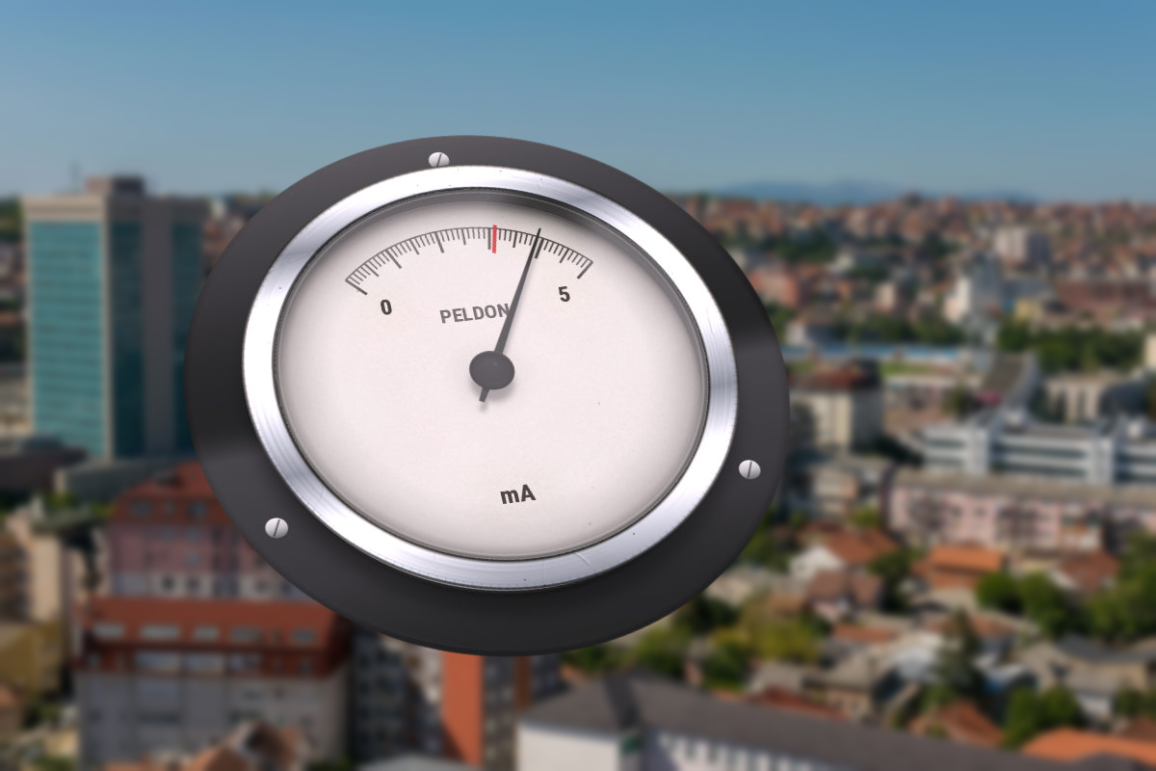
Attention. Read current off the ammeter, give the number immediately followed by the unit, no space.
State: 3.9mA
